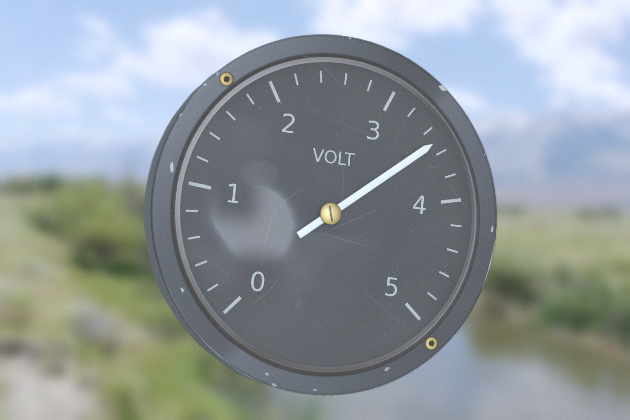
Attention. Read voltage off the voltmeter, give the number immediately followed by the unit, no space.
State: 3.5V
